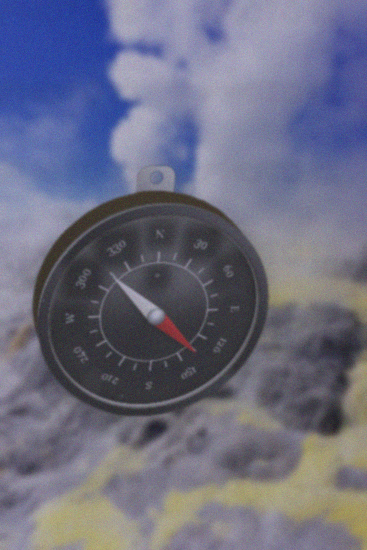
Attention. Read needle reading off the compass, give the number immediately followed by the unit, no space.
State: 135°
